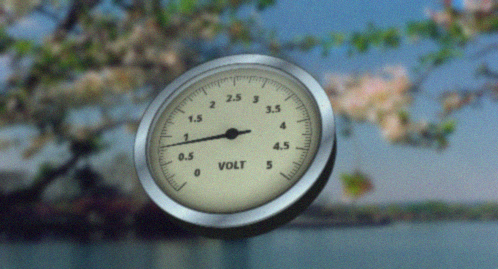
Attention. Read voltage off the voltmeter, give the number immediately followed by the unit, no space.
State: 0.75V
